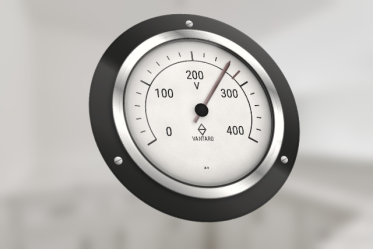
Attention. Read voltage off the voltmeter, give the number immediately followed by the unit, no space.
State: 260V
